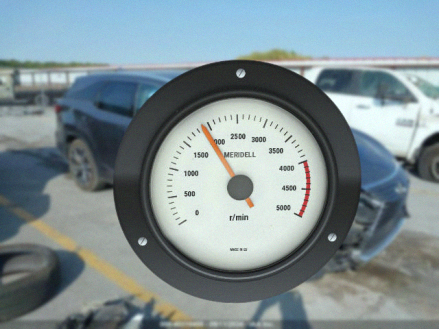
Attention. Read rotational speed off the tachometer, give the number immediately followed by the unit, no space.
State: 1900rpm
